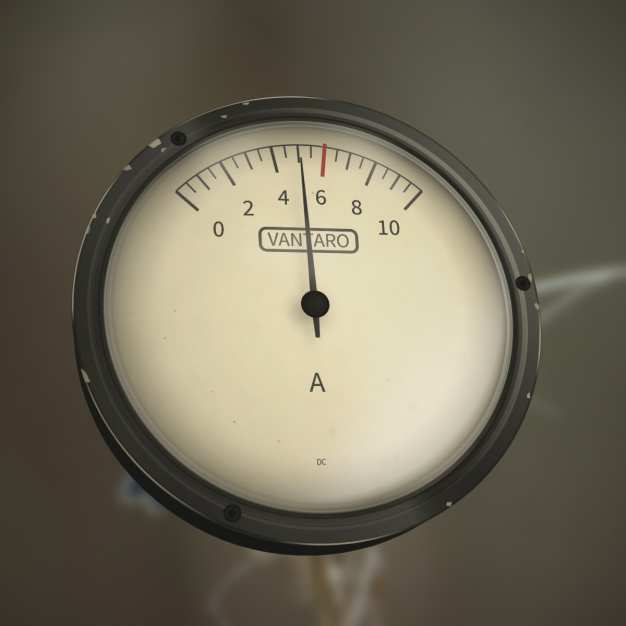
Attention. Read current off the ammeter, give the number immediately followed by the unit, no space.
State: 5A
